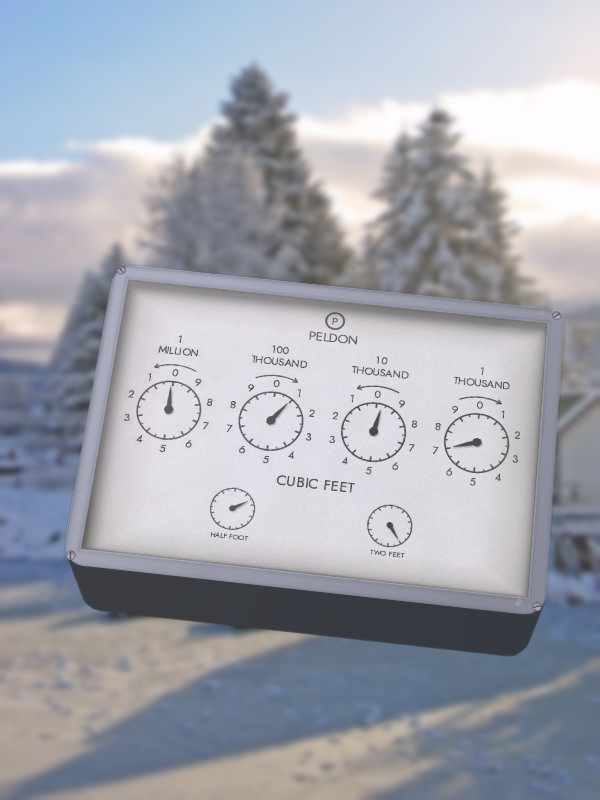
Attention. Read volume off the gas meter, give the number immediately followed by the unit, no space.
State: 9700ft³
